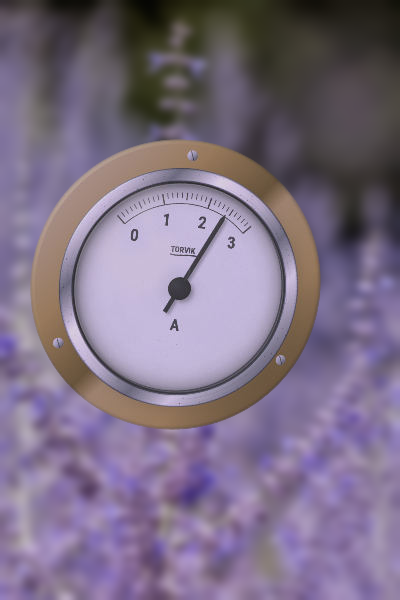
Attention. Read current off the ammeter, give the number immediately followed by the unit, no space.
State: 2.4A
